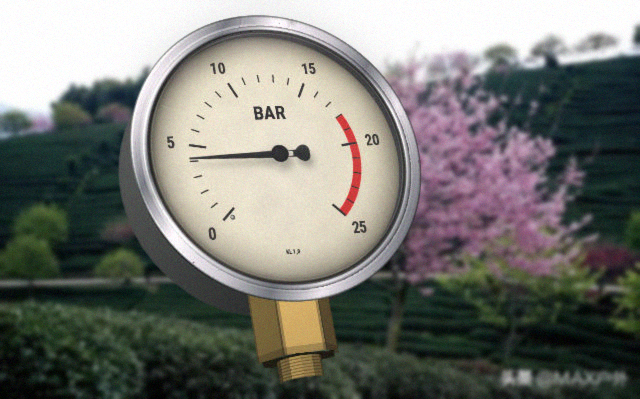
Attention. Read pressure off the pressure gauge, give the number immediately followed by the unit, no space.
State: 4bar
